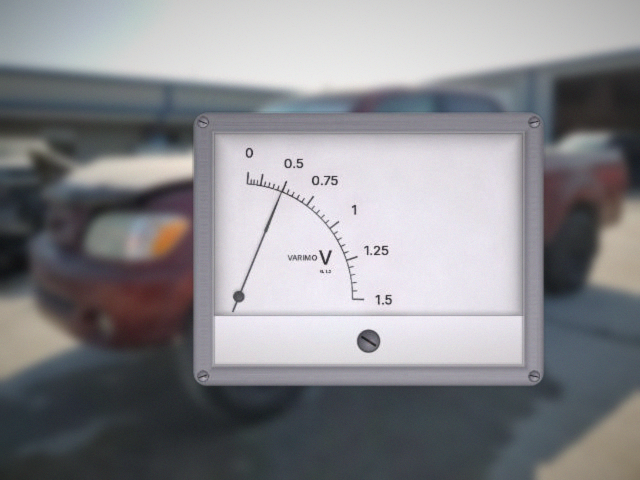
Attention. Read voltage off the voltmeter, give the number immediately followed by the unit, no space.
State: 0.5V
